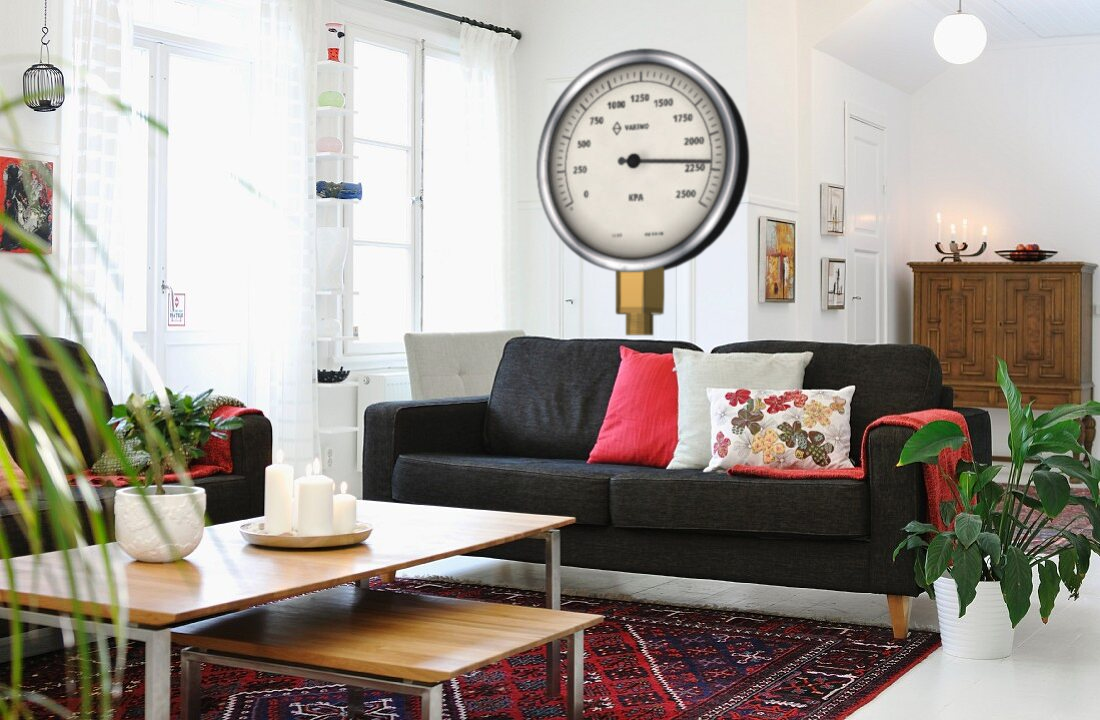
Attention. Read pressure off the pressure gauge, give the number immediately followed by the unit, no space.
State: 2200kPa
